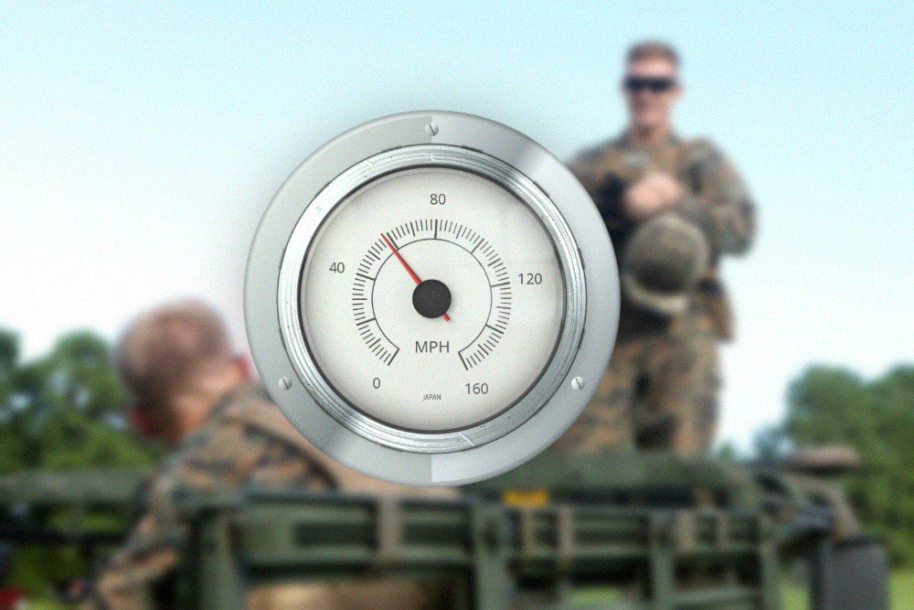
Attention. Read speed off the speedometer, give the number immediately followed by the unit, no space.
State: 58mph
